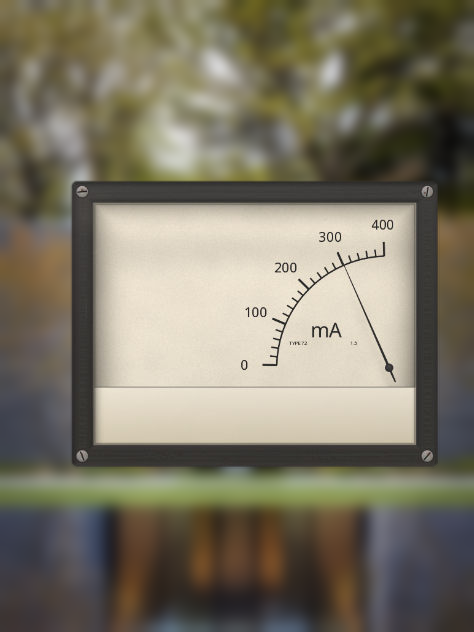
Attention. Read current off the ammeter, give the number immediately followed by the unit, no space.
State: 300mA
